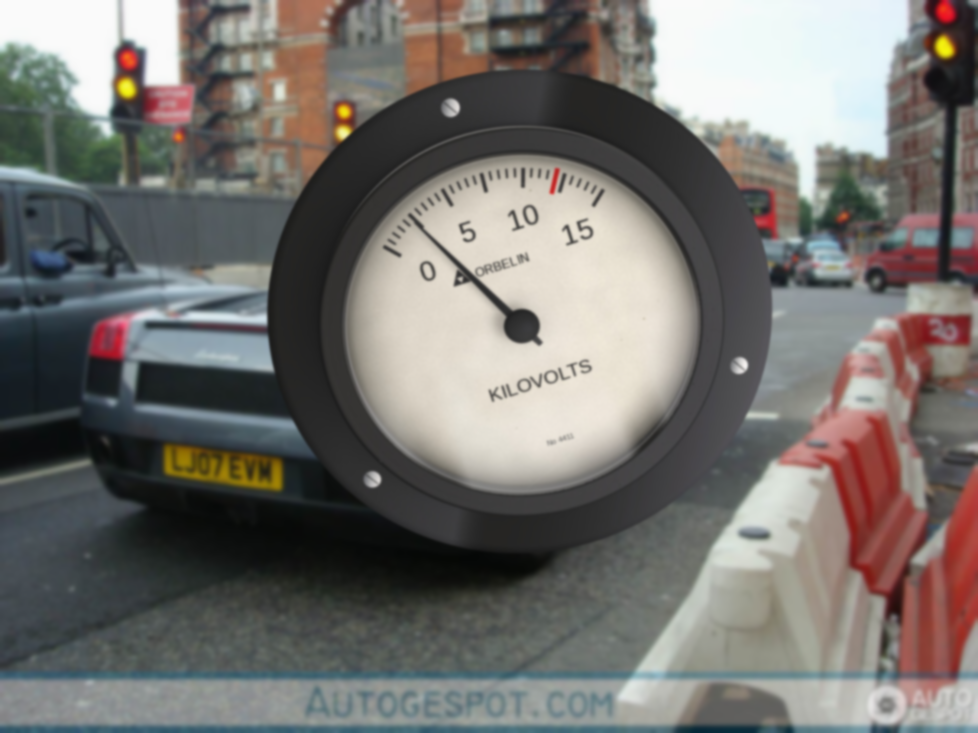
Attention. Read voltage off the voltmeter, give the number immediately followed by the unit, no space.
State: 2.5kV
